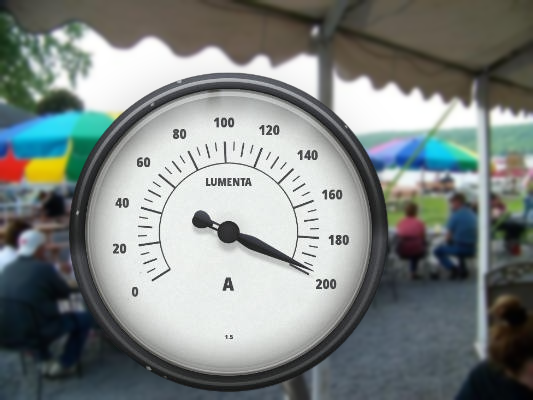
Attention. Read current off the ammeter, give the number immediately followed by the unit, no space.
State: 197.5A
